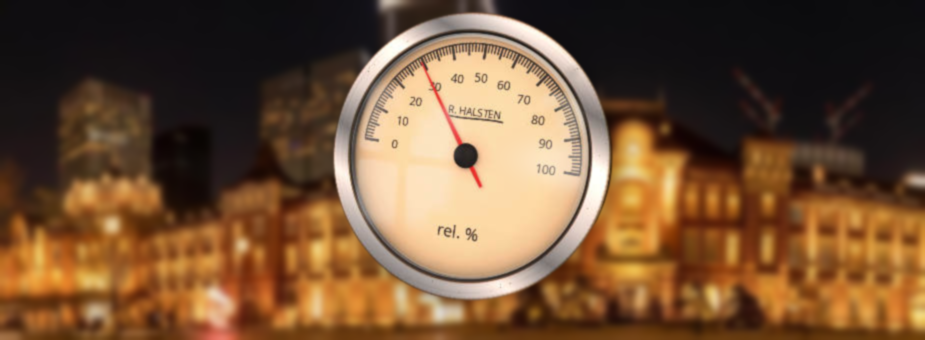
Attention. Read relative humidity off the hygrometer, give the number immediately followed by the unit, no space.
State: 30%
